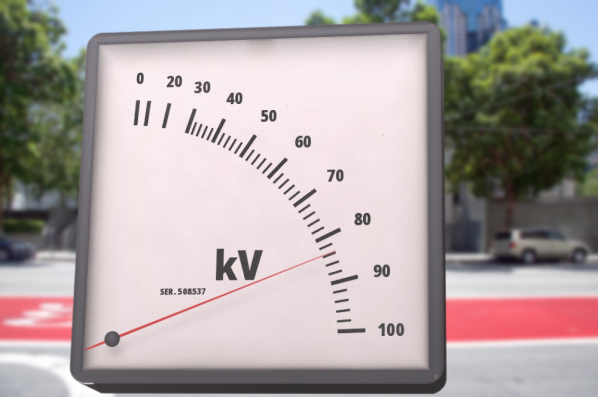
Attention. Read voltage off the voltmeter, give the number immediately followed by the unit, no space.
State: 84kV
